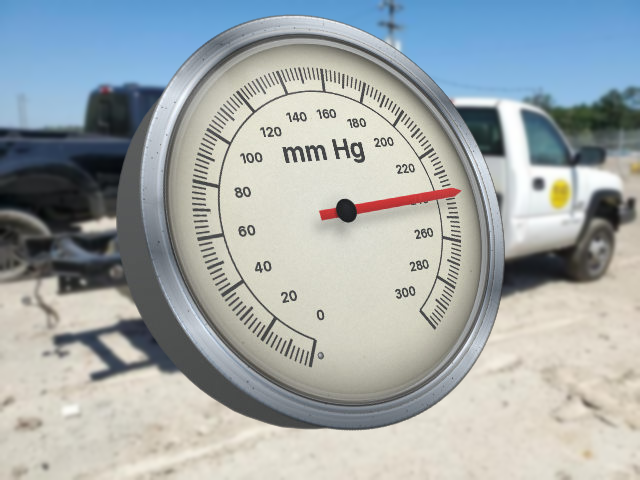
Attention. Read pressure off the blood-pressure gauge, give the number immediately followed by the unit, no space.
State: 240mmHg
